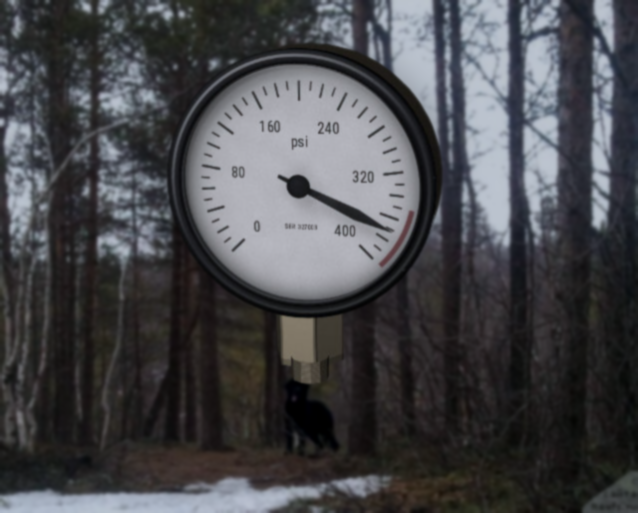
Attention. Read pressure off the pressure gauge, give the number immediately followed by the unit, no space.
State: 370psi
